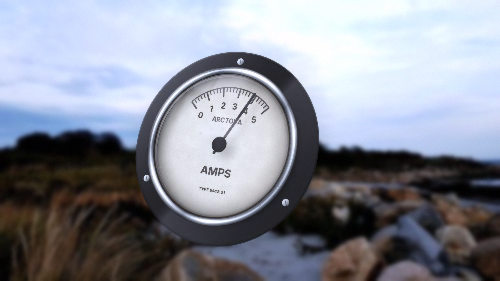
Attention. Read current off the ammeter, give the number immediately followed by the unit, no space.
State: 4A
